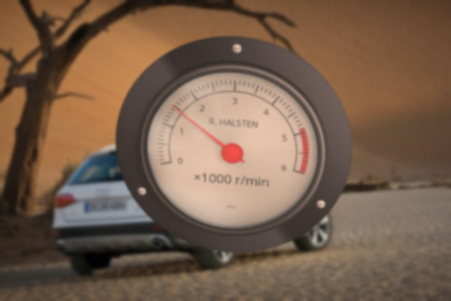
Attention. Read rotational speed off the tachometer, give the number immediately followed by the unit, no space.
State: 1500rpm
